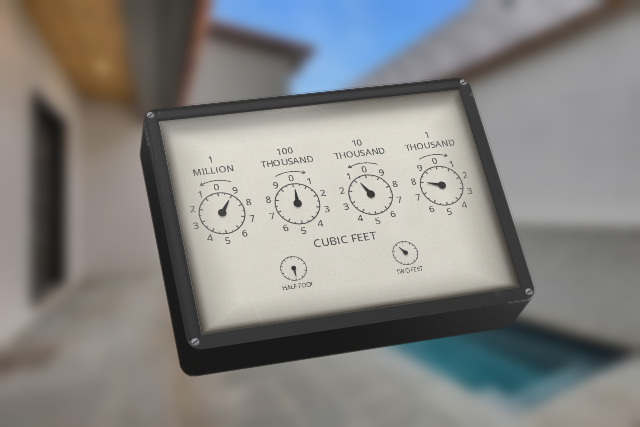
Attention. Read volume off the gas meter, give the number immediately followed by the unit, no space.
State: 900800ft³
